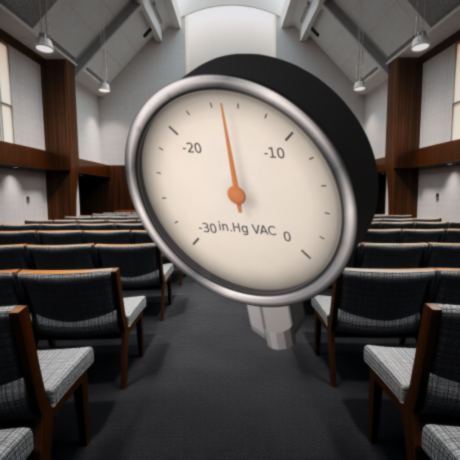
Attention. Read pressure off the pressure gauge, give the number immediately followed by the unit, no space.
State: -15inHg
